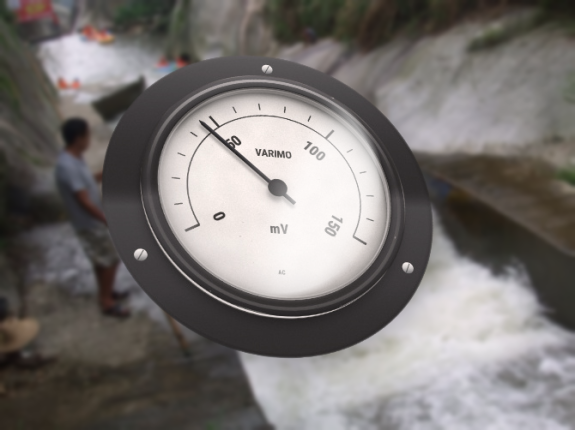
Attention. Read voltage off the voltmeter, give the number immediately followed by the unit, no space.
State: 45mV
